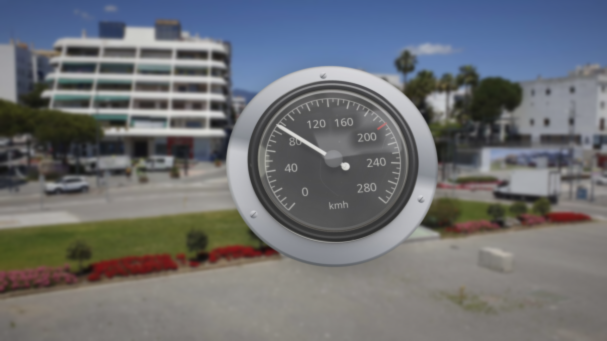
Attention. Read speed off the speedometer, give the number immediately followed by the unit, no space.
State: 85km/h
